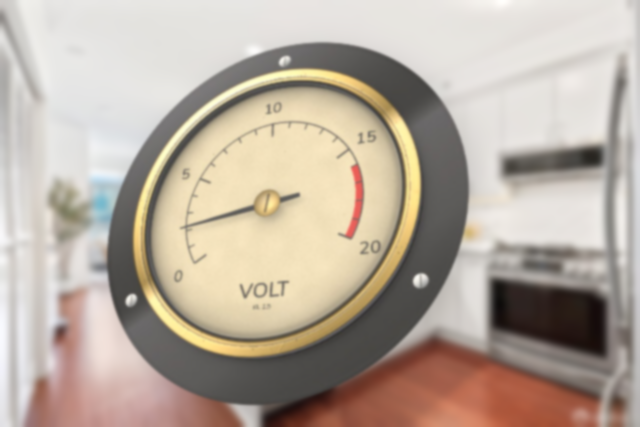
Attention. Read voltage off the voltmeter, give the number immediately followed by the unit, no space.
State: 2V
